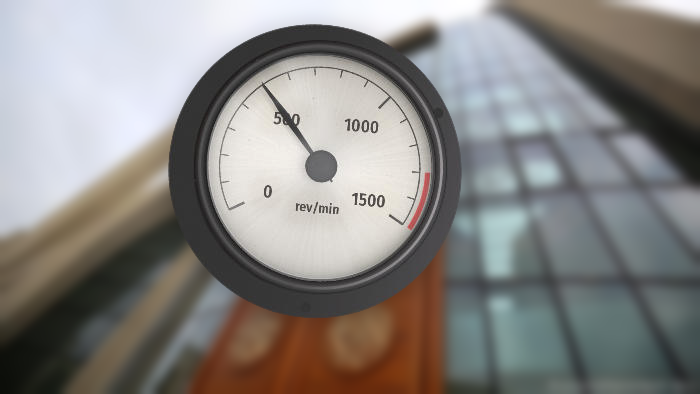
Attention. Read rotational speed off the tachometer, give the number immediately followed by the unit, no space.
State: 500rpm
